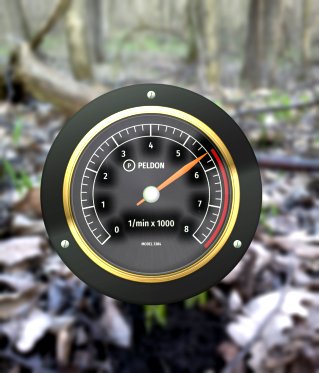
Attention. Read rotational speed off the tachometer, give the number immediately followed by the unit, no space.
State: 5600rpm
